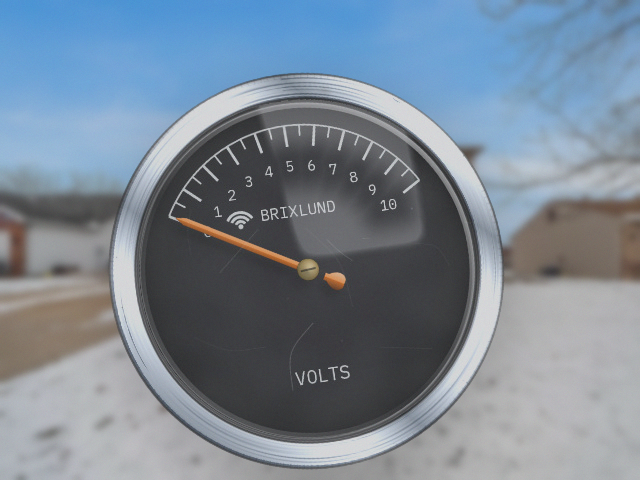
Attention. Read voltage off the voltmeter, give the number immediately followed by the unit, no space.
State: 0V
